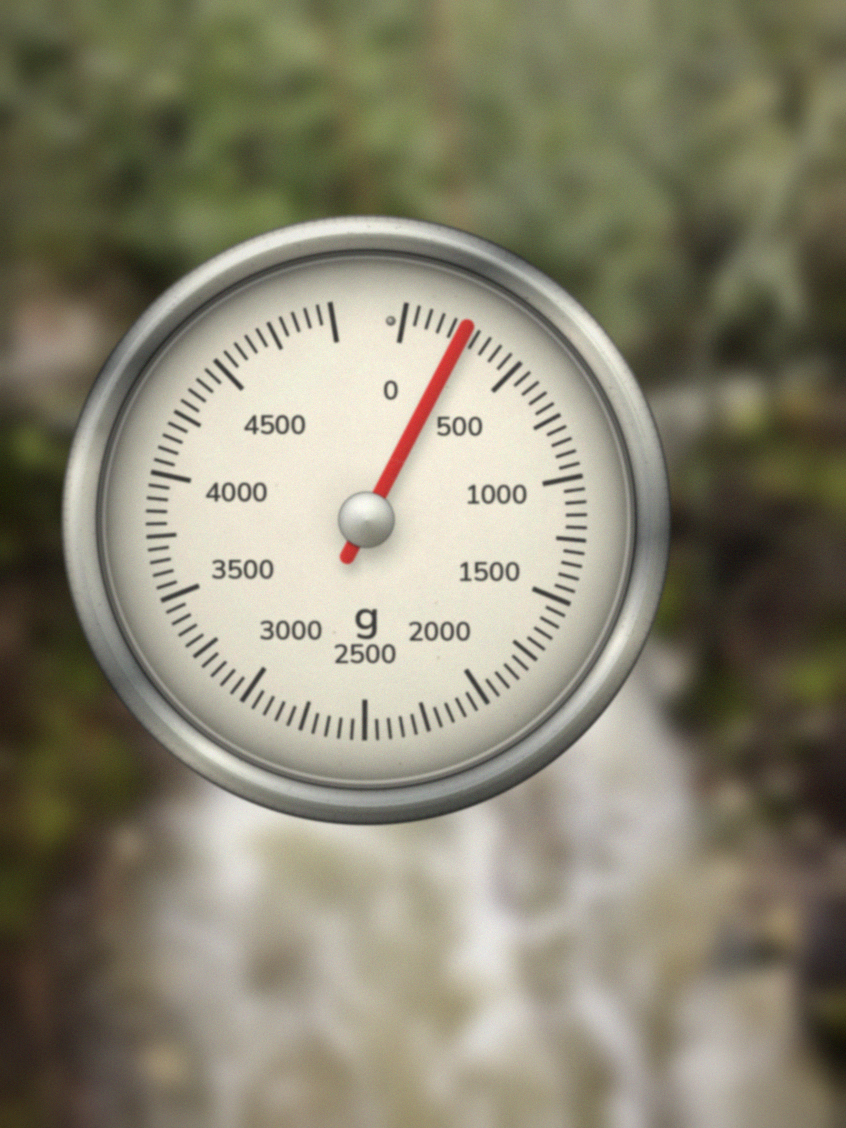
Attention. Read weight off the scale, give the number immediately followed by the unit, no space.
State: 250g
